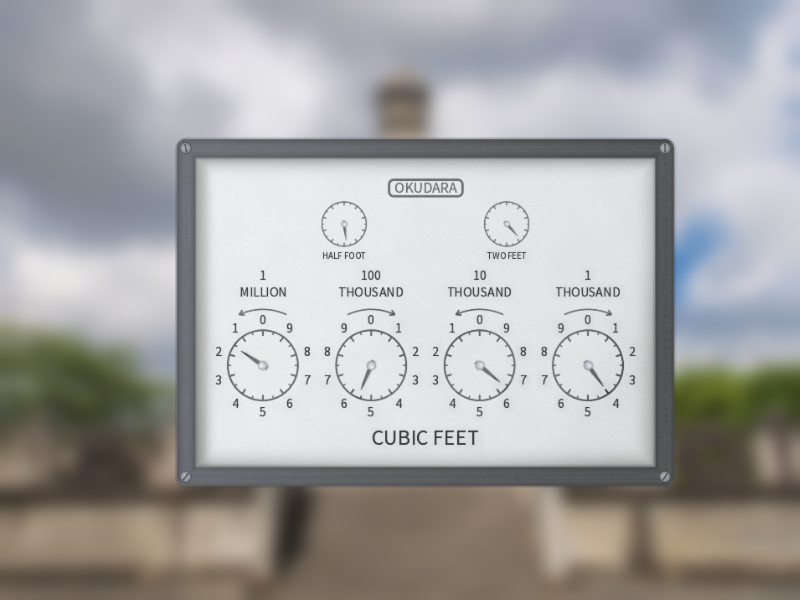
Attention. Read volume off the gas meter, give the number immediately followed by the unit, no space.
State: 156400ft³
